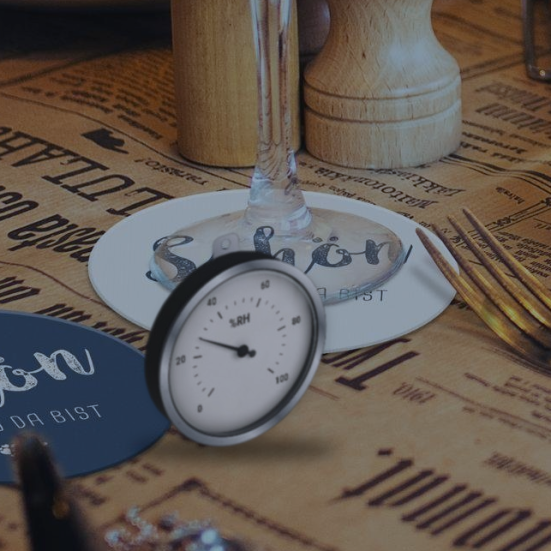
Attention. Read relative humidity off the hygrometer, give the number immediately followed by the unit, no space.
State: 28%
